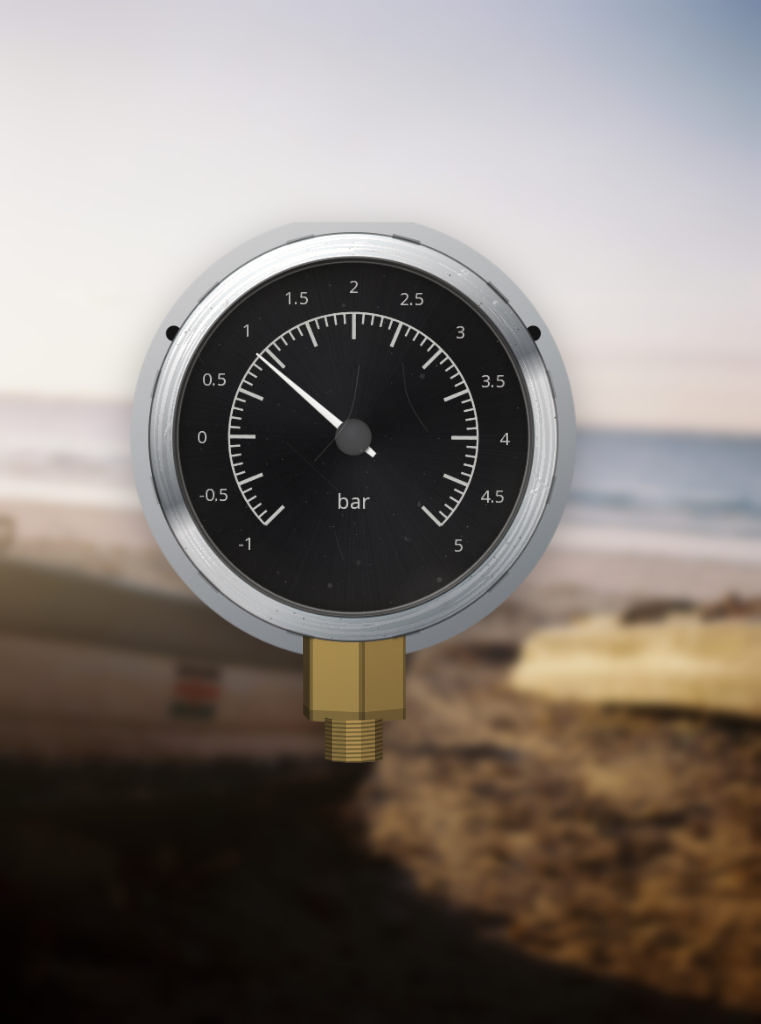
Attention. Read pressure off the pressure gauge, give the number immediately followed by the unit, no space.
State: 0.9bar
